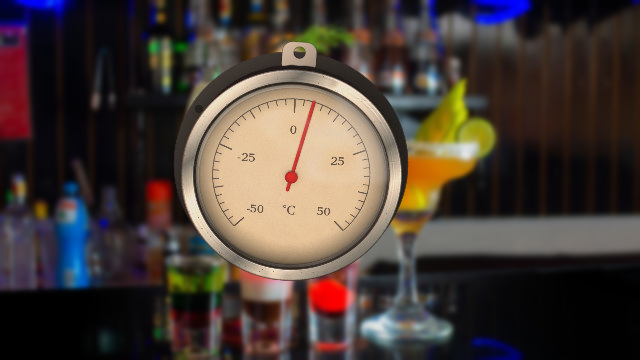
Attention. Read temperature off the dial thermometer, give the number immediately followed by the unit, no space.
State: 5°C
